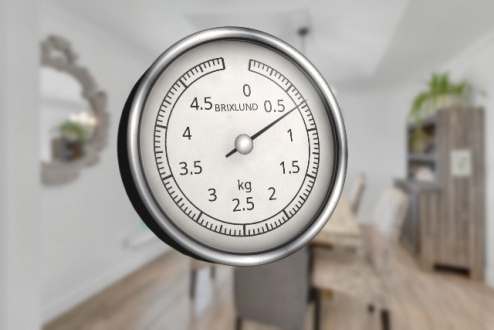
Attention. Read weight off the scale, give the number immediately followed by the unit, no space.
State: 0.7kg
